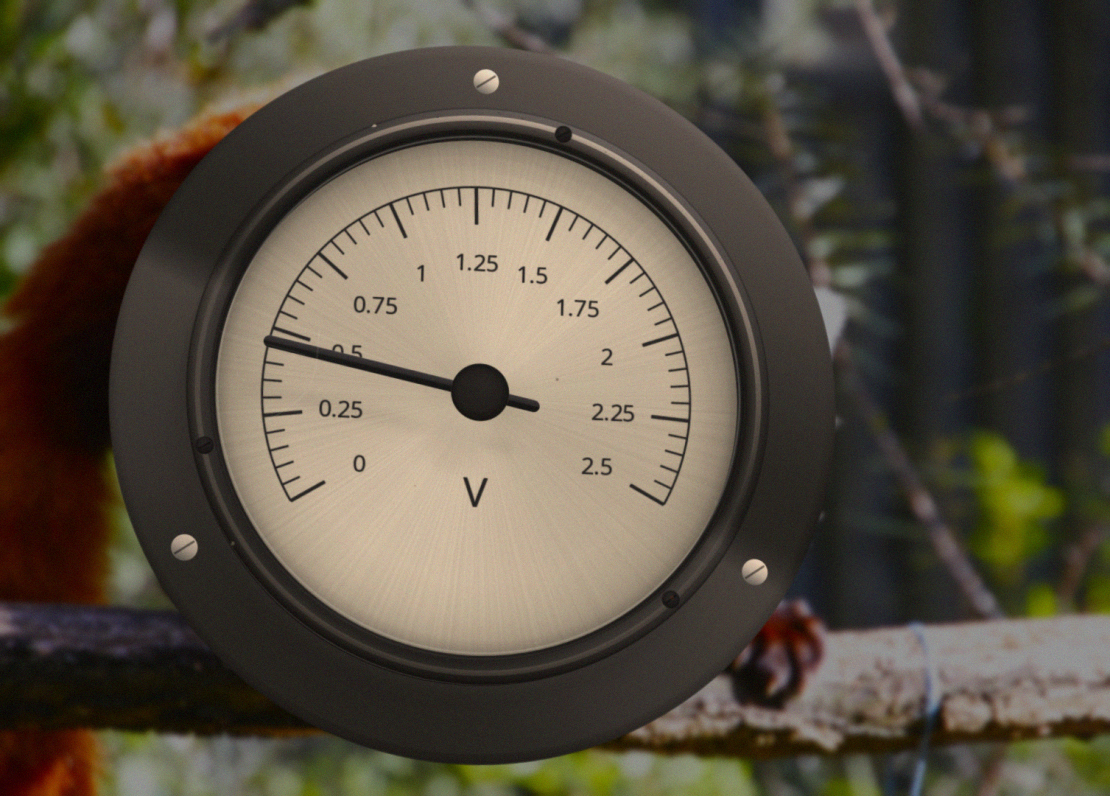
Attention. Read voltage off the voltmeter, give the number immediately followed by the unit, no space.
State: 0.45V
